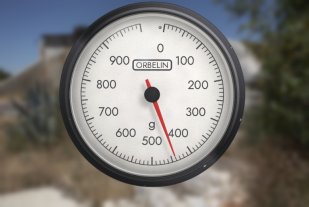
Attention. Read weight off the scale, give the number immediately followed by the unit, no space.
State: 440g
